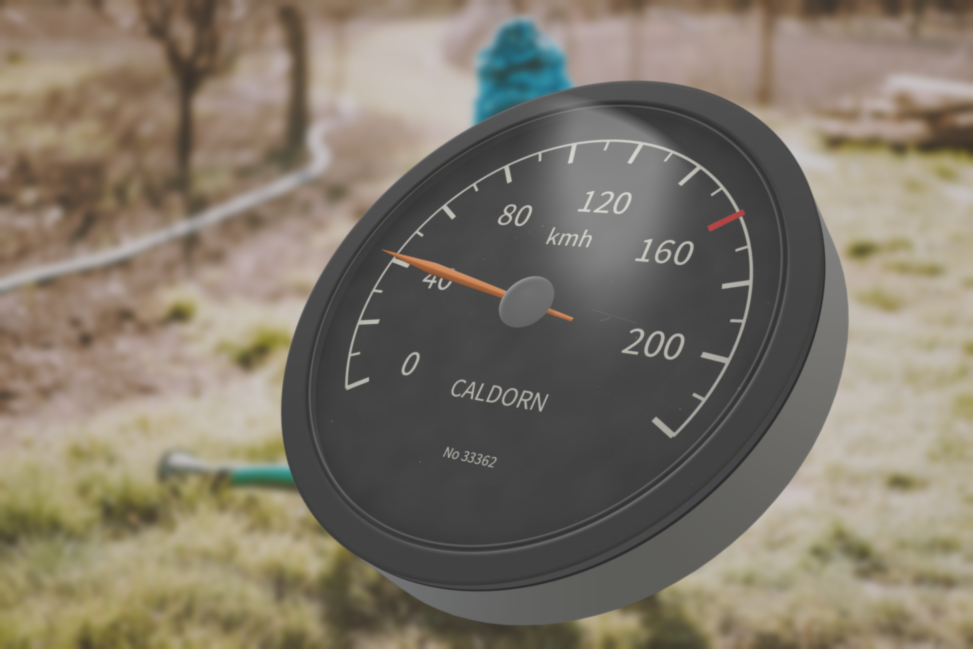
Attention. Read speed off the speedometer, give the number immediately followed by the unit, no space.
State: 40km/h
